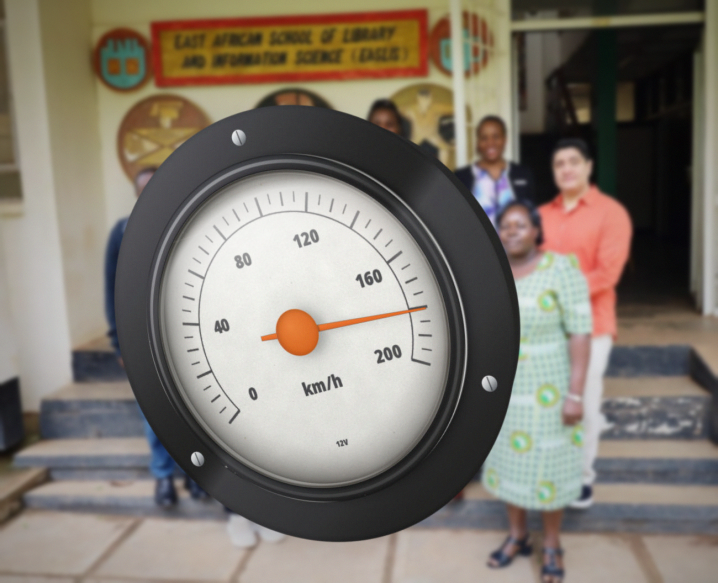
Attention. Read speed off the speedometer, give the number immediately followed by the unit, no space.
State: 180km/h
